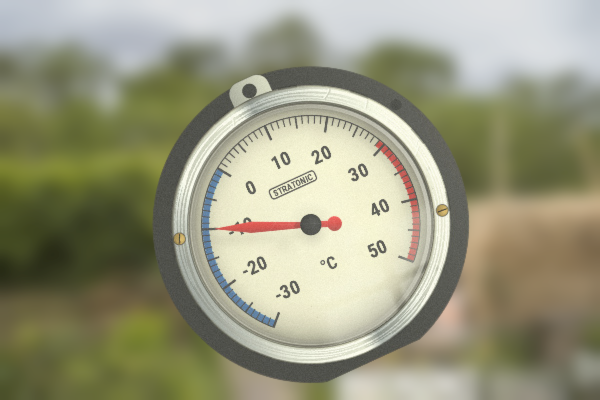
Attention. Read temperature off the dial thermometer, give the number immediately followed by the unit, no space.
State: -10°C
